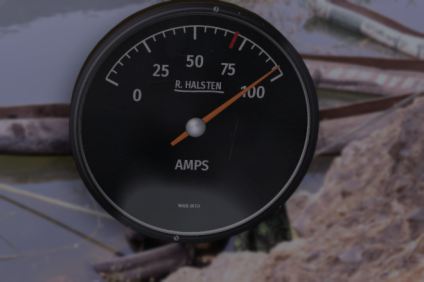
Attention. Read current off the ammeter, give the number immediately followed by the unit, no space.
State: 95A
